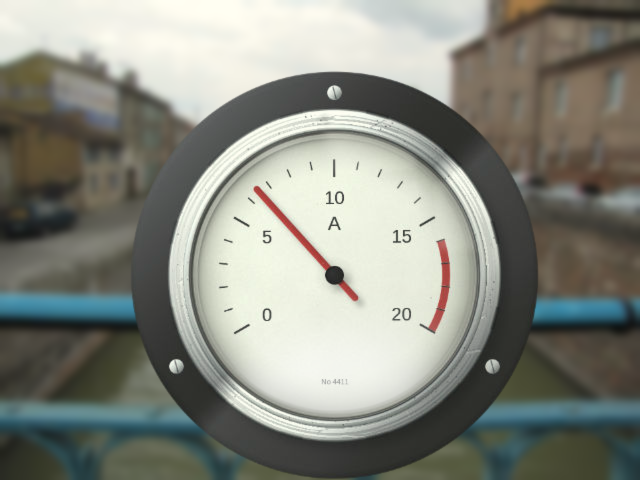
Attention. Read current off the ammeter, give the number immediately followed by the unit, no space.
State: 6.5A
